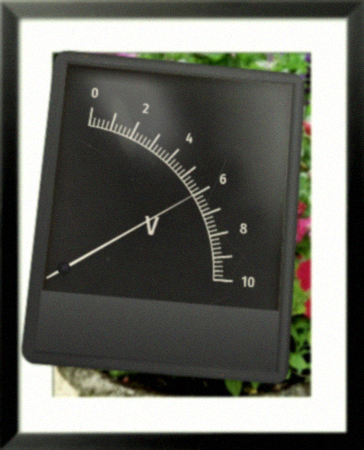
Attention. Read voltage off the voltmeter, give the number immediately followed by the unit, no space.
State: 6V
